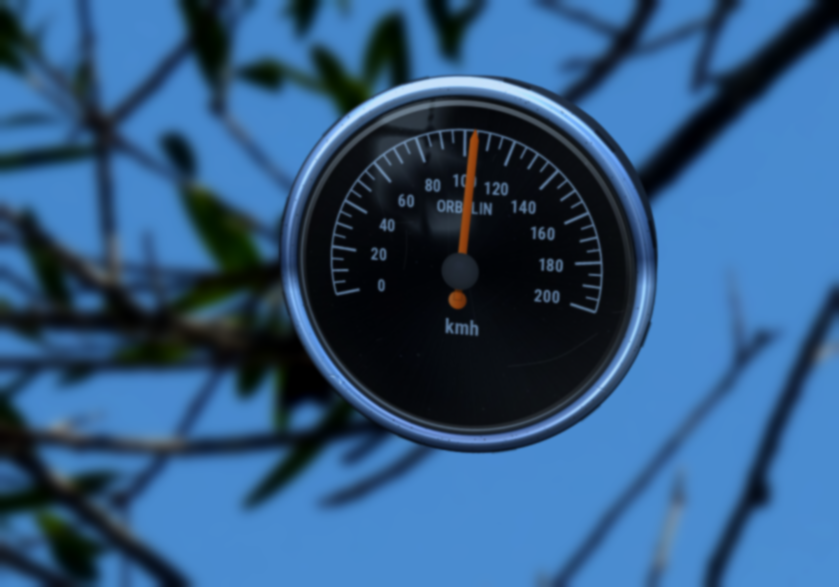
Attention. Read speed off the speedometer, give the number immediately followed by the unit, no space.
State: 105km/h
